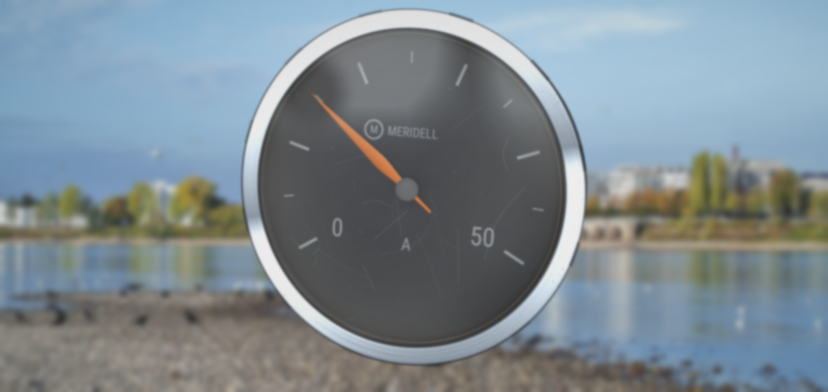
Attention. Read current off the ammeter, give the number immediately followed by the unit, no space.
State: 15A
